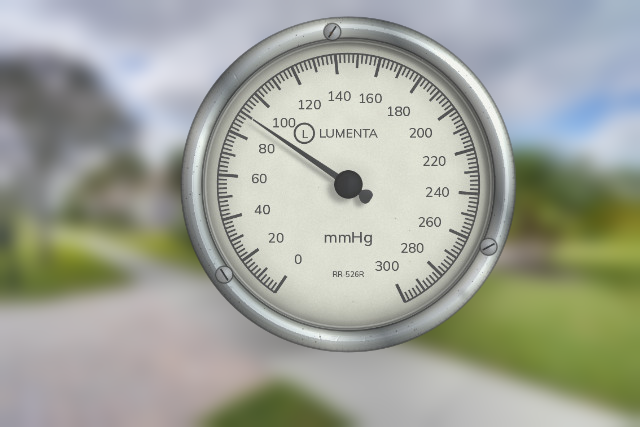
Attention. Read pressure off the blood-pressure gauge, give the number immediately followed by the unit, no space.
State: 90mmHg
